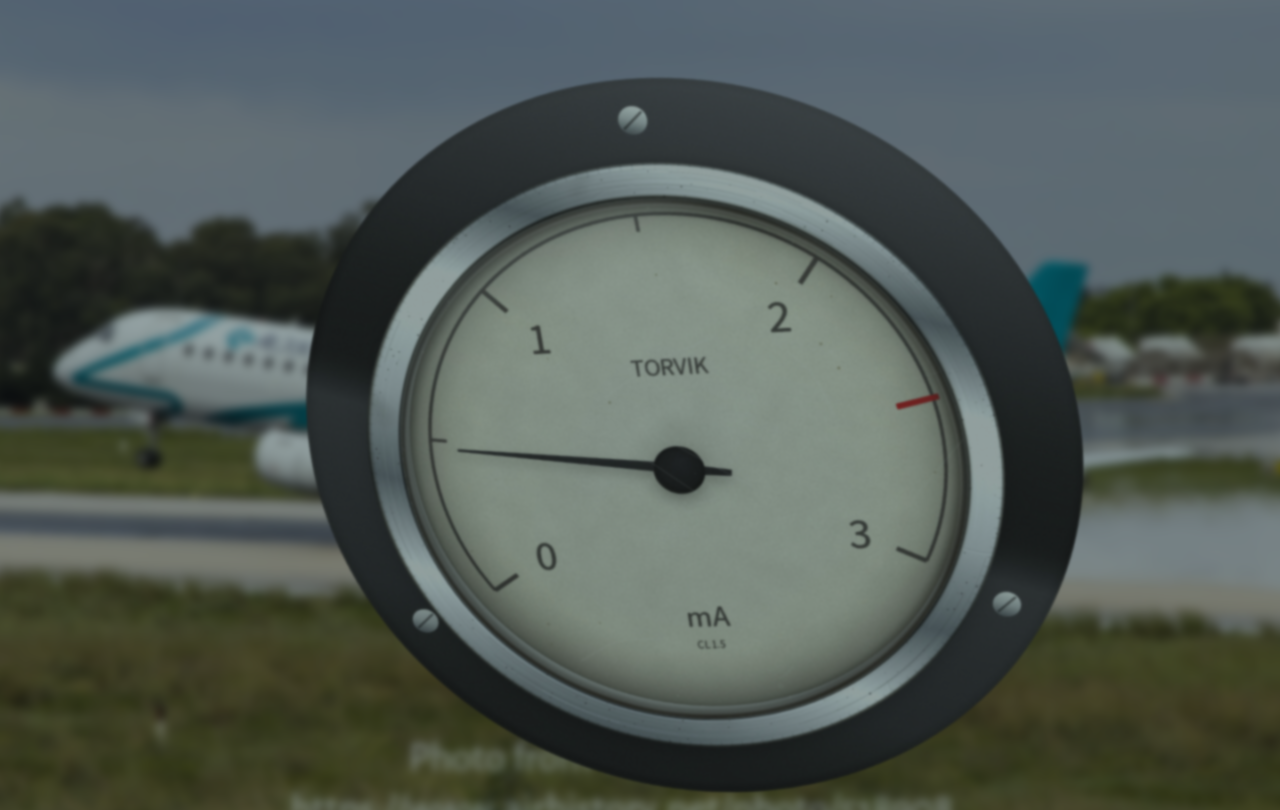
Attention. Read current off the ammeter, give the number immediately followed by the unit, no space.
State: 0.5mA
